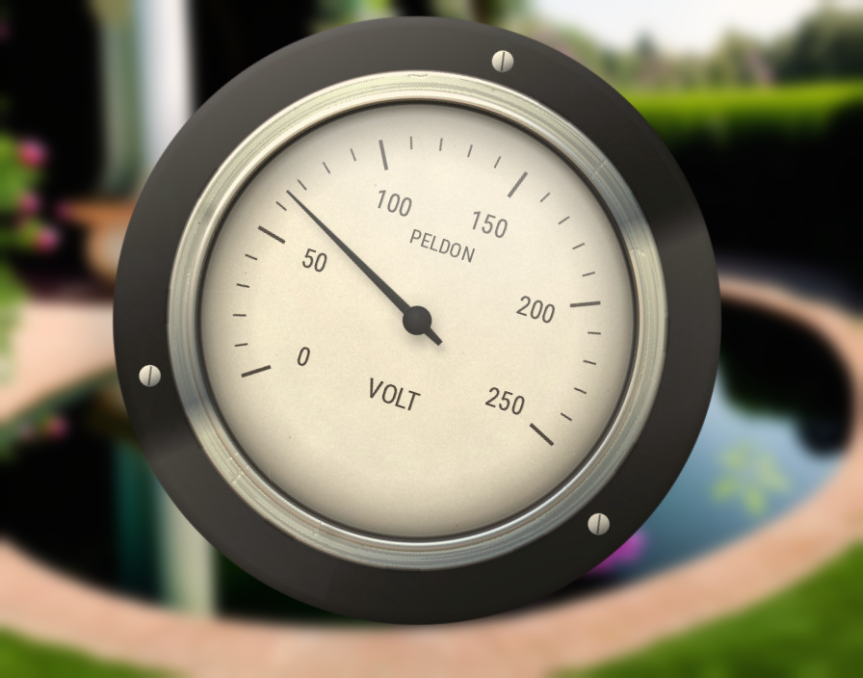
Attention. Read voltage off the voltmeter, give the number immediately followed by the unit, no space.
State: 65V
